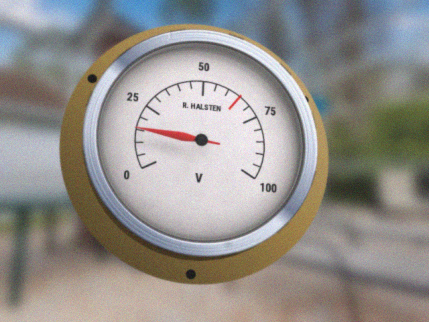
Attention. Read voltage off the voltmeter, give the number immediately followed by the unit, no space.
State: 15V
